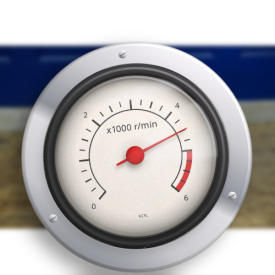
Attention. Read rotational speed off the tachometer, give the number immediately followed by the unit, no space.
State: 4500rpm
